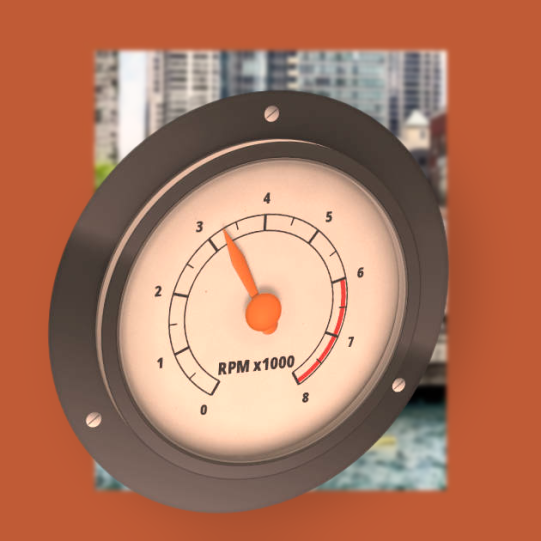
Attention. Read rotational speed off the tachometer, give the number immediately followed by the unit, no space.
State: 3250rpm
